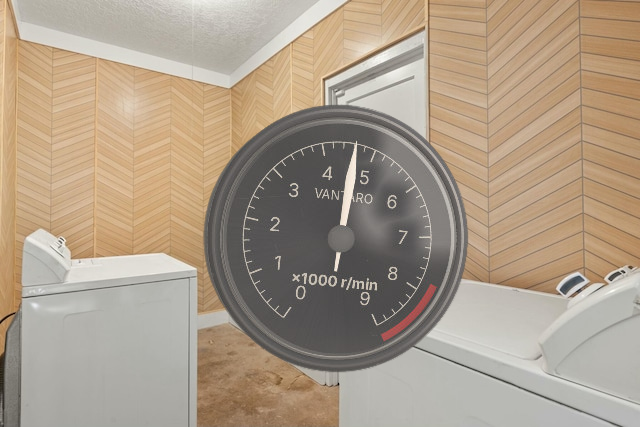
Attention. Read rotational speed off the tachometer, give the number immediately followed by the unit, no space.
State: 4600rpm
